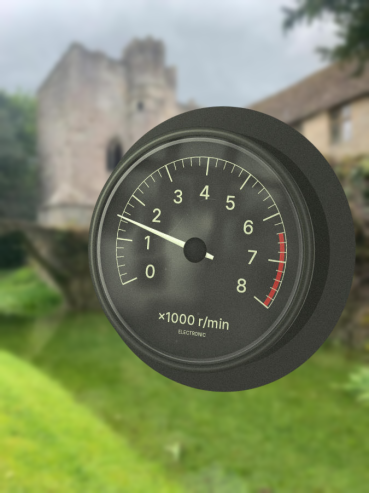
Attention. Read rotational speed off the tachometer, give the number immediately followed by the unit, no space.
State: 1500rpm
